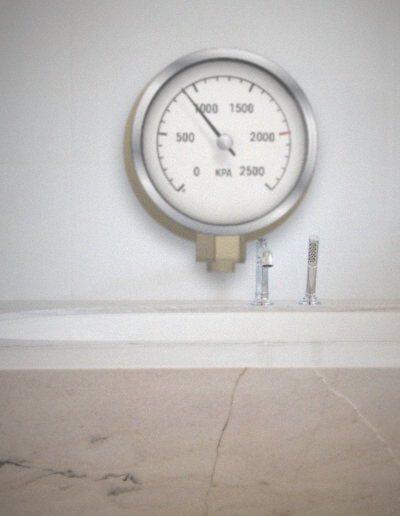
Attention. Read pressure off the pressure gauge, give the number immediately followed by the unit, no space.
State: 900kPa
